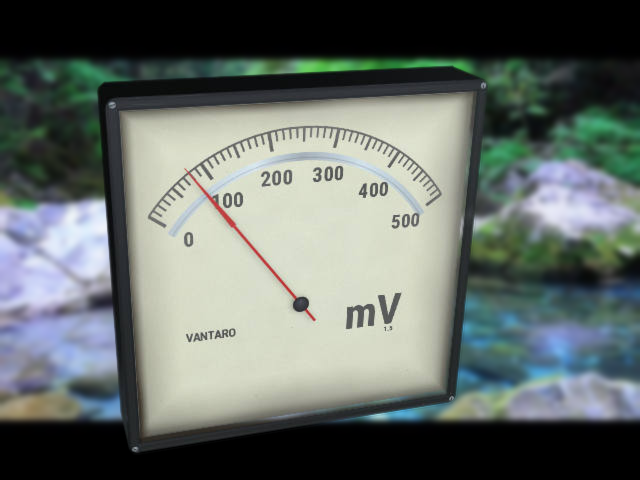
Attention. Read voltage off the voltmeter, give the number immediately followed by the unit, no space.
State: 80mV
